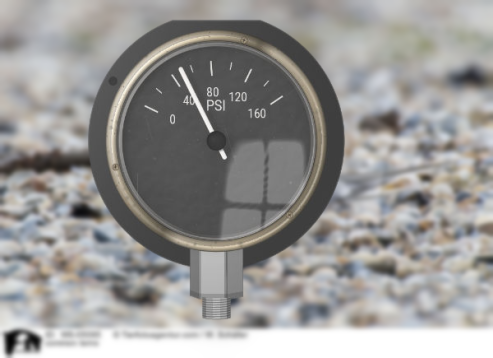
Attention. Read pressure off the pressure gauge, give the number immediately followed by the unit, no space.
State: 50psi
